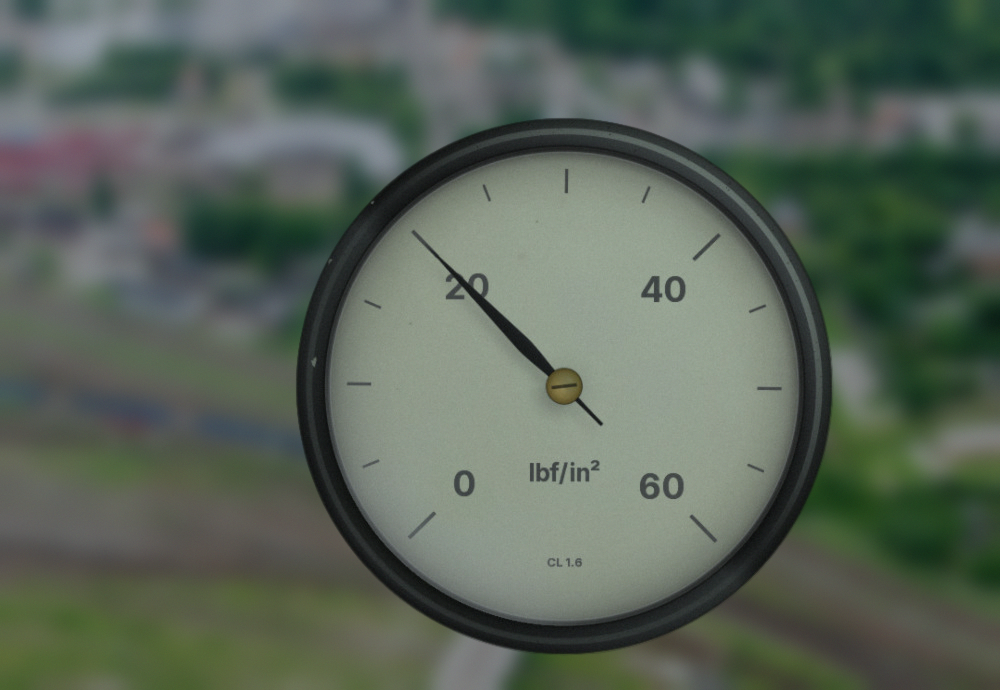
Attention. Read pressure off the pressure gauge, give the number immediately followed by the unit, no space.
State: 20psi
